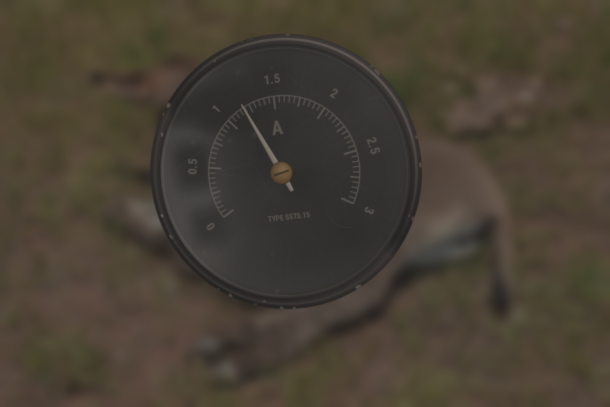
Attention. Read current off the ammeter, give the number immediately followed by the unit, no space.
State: 1.2A
